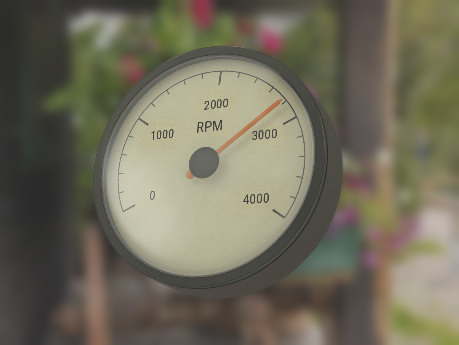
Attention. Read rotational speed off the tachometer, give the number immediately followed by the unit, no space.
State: 2800rpm
